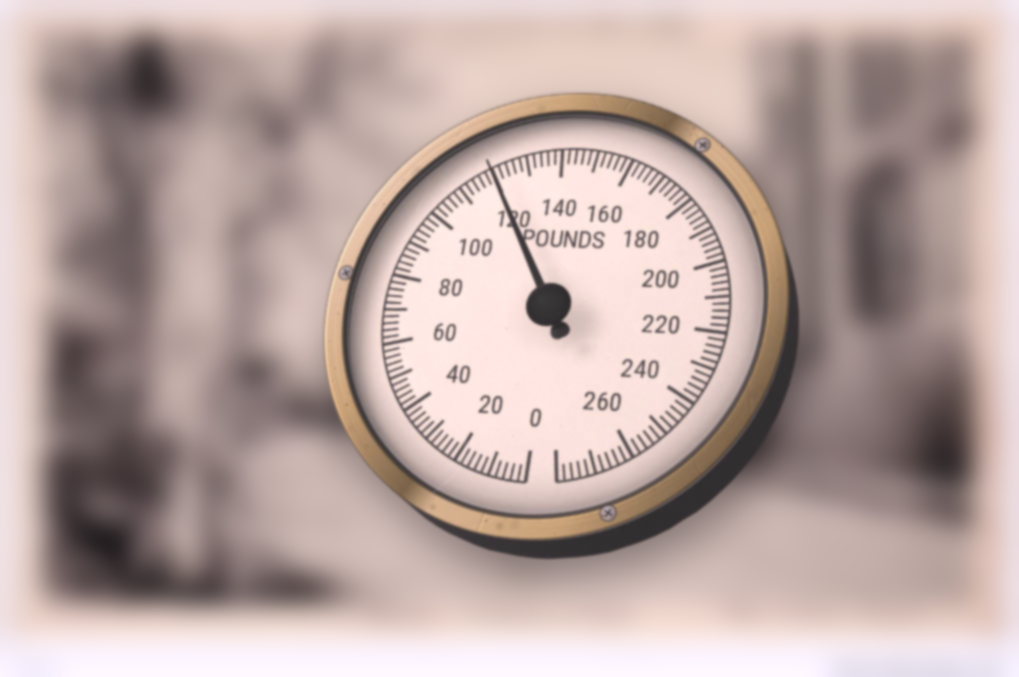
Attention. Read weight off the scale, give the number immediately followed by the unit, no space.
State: 120lb
